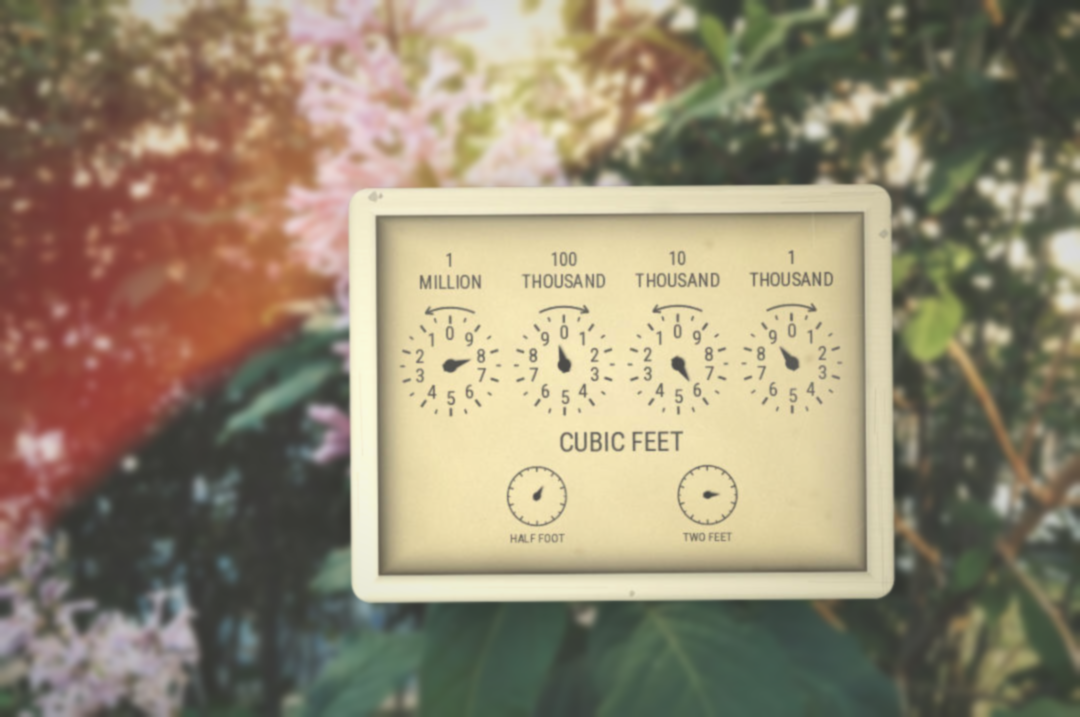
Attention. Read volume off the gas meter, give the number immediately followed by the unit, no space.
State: 795900ft³
